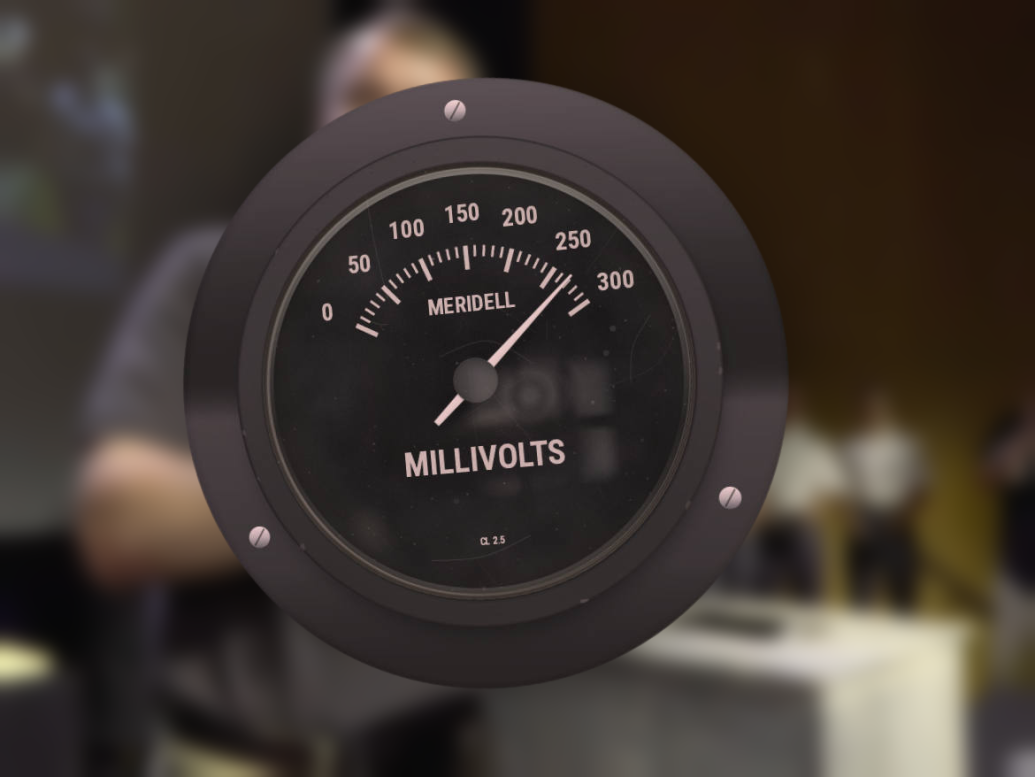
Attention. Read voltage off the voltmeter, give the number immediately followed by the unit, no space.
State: 270mV
